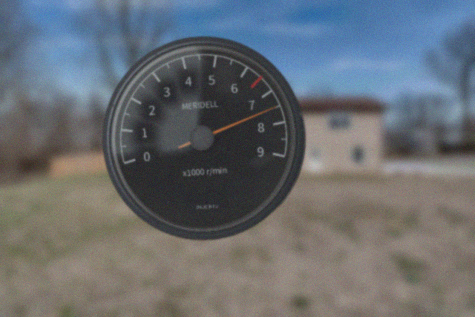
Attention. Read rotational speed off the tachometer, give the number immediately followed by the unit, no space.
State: 7500rpm
